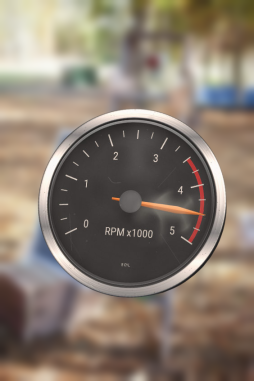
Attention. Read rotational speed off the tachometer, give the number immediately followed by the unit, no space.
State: 4500rpm
